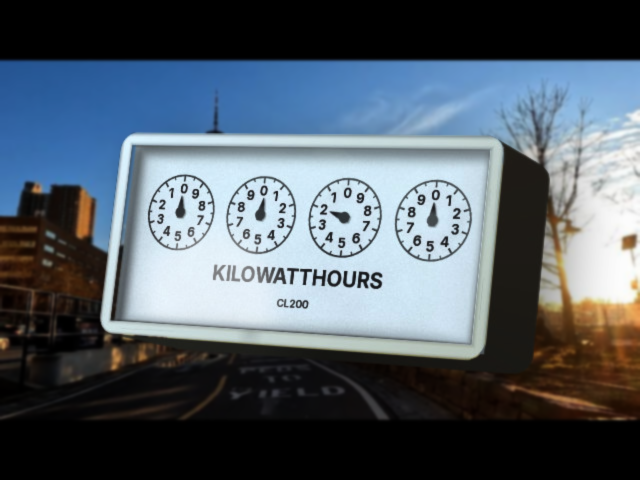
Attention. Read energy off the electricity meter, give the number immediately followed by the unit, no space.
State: 20kWh
